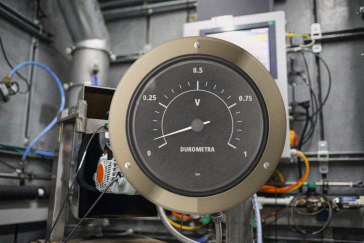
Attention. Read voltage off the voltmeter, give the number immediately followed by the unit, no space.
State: 0.05V
